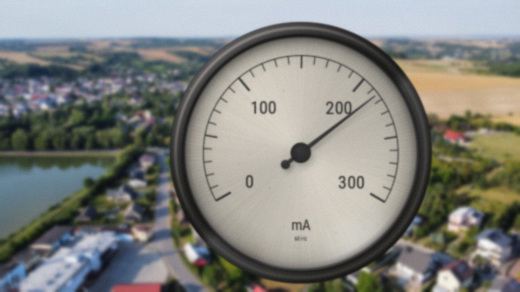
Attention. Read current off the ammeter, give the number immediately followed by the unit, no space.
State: 215mA
